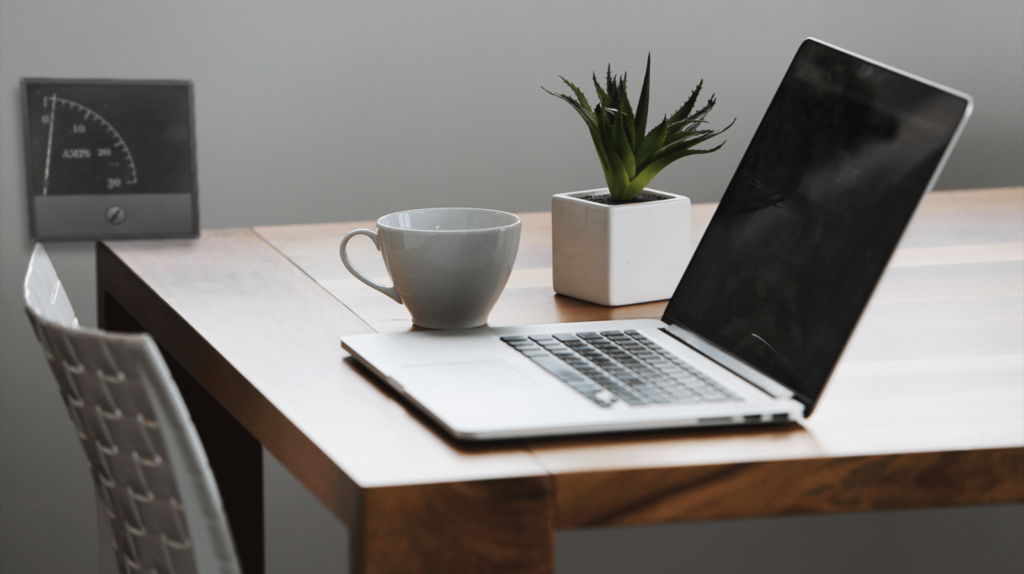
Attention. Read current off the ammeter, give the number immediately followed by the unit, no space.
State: 2A
